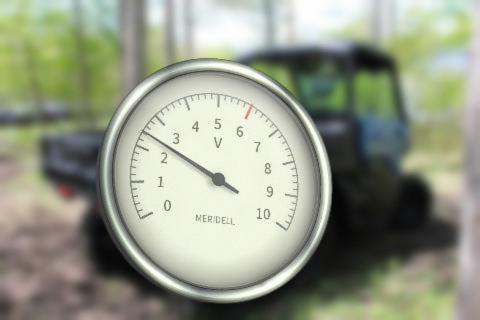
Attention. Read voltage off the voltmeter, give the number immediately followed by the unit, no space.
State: 2.4V
